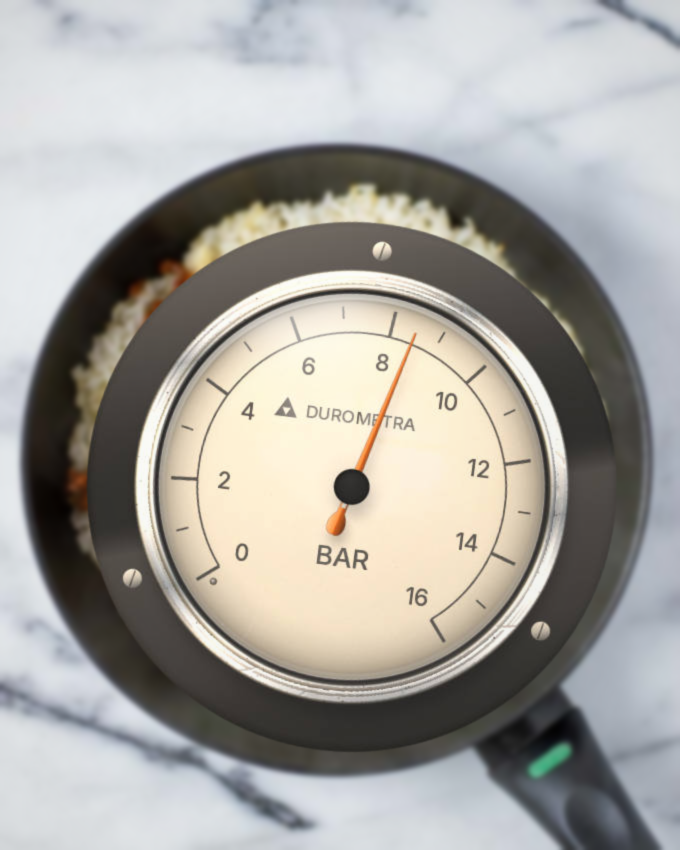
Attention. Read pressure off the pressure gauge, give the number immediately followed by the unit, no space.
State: 8.5bar
